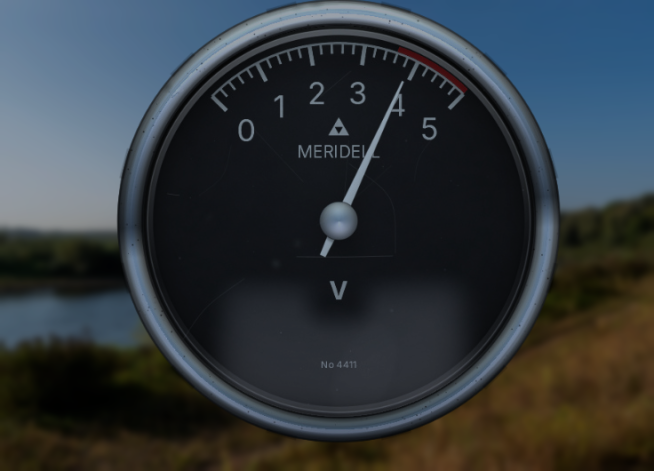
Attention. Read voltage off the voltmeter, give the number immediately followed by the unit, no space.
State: 3.9V
